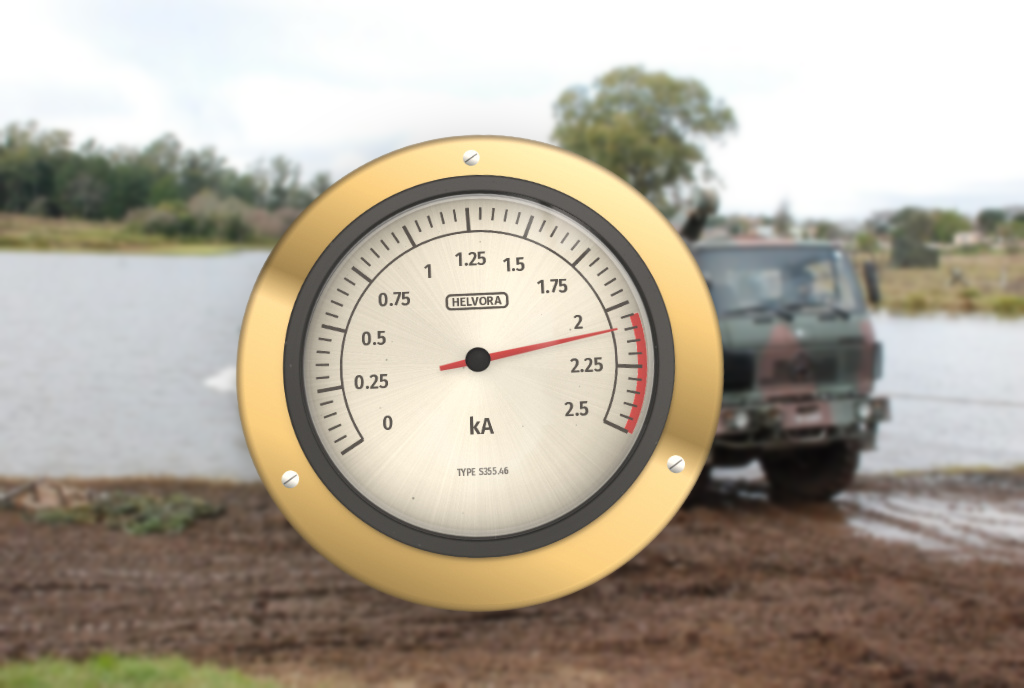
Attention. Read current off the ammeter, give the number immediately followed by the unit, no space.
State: 2.1kA
